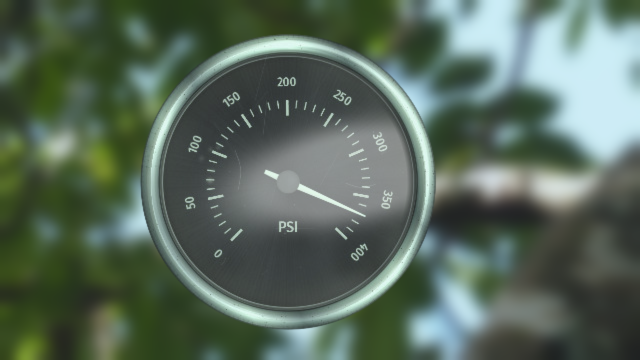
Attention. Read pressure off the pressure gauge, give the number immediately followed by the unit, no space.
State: 370psi
